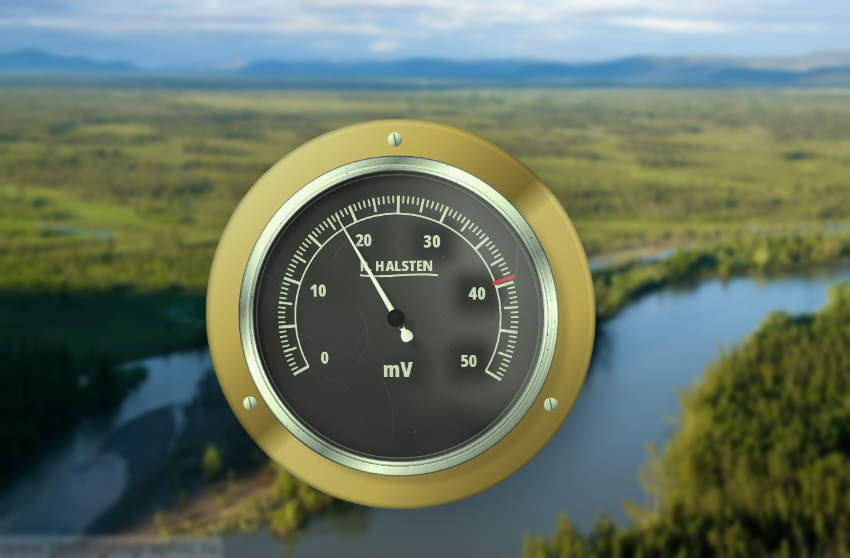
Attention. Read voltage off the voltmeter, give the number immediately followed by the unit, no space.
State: 18.5mV
